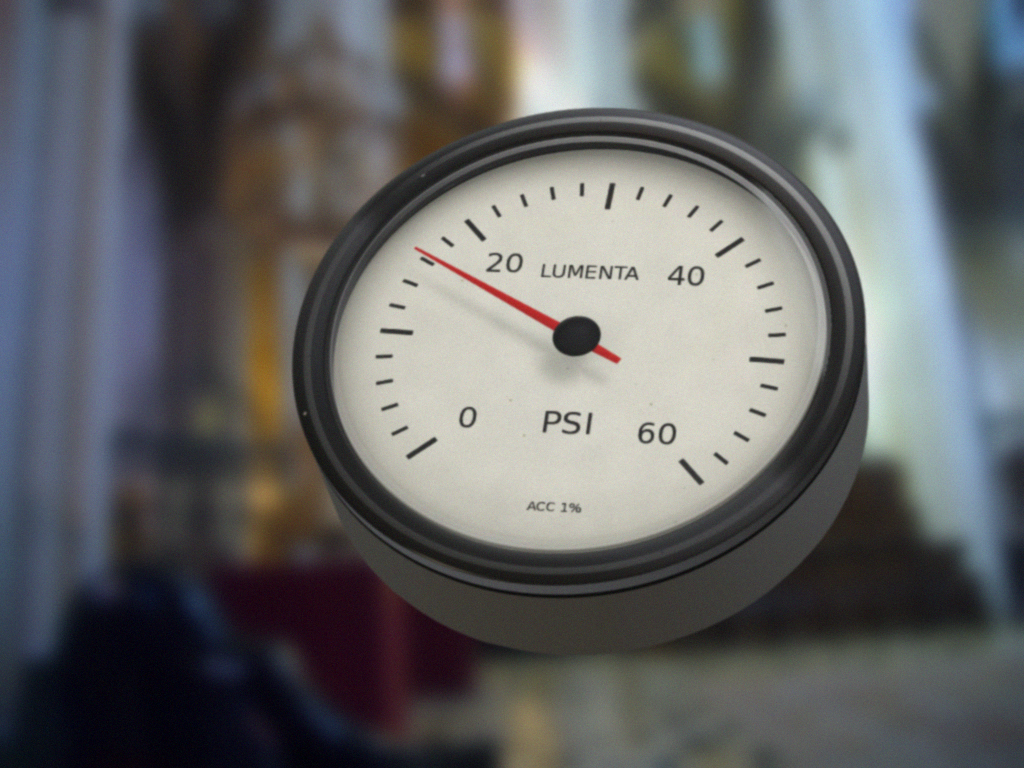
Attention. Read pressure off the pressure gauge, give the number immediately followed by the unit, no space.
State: 16psi
